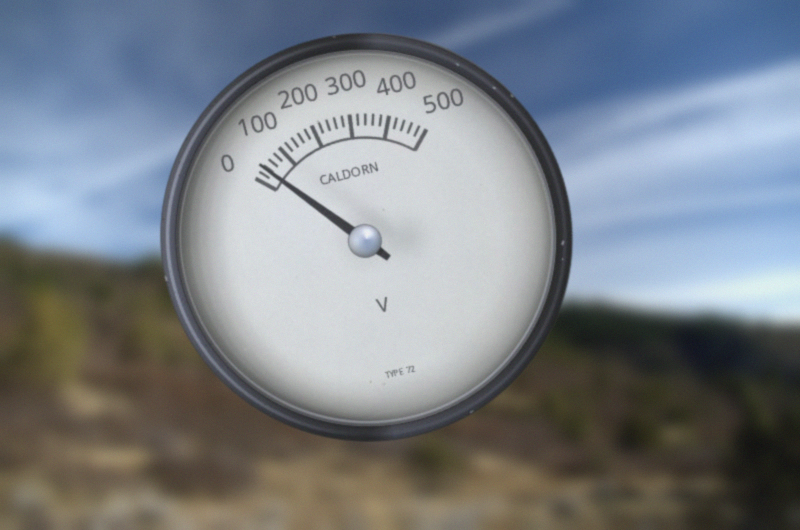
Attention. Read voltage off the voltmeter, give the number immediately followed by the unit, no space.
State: 40V
